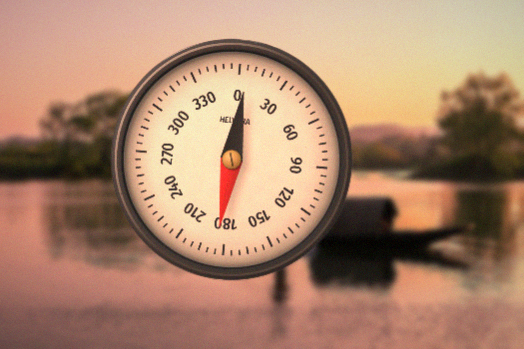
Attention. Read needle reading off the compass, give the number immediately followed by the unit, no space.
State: 185°
